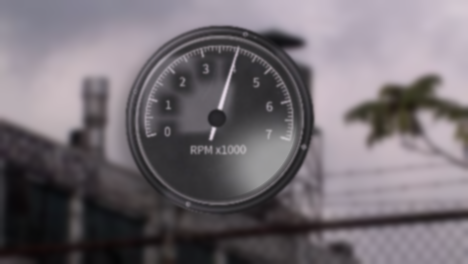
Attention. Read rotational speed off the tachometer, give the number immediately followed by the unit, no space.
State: 4000rpm
